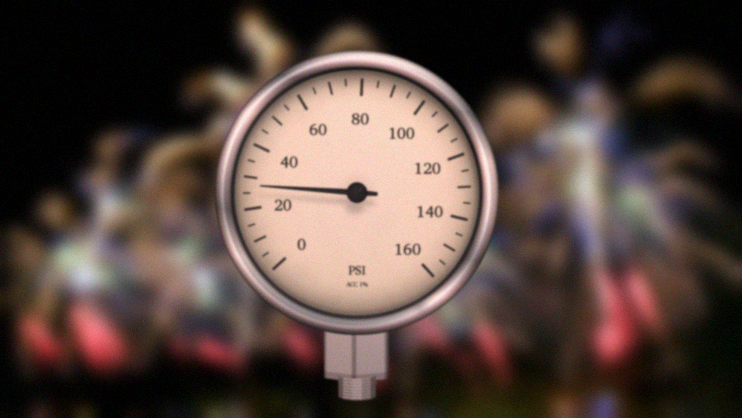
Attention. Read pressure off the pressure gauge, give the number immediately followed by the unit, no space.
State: 27.5psi
